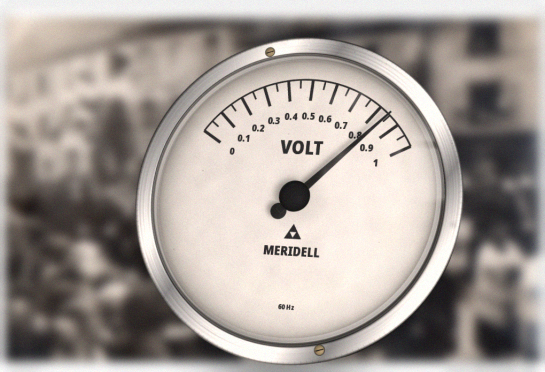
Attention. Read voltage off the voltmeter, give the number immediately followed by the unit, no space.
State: 0.85V
